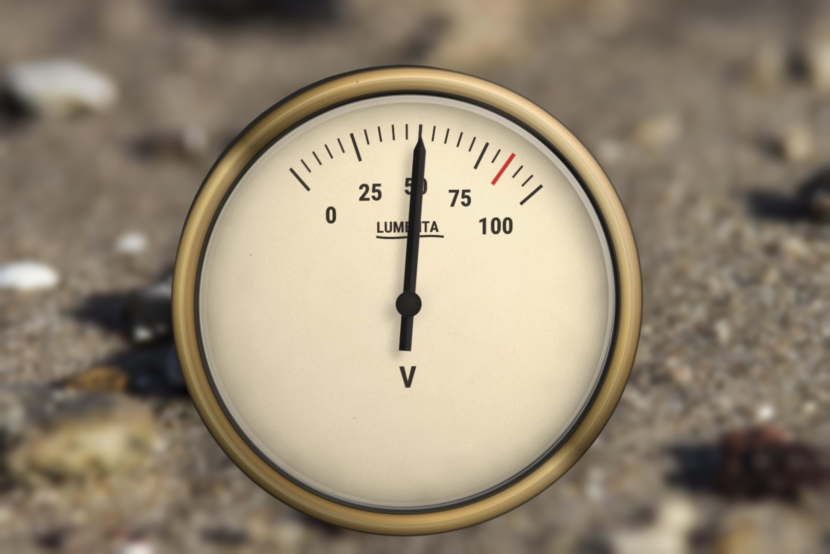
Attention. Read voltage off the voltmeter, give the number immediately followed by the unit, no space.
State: 50V
